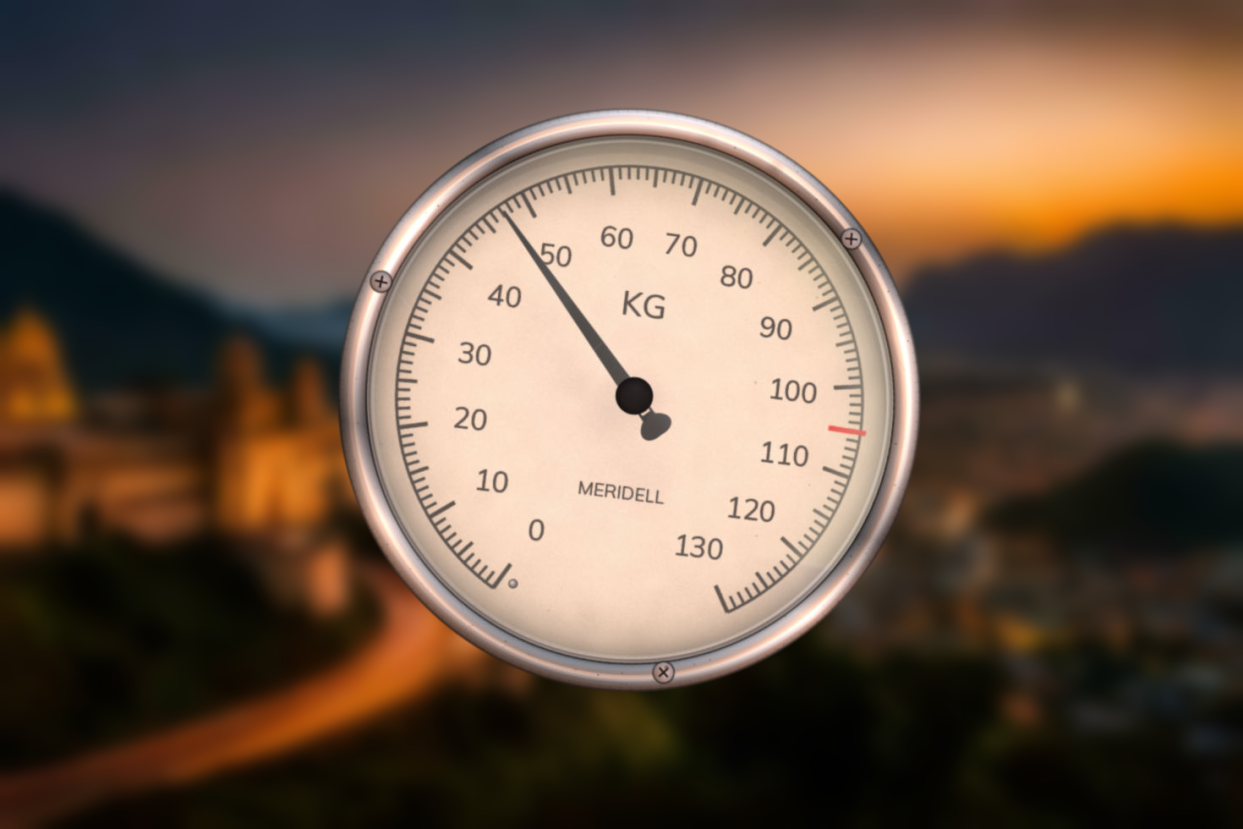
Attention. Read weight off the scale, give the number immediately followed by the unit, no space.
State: 47kg
